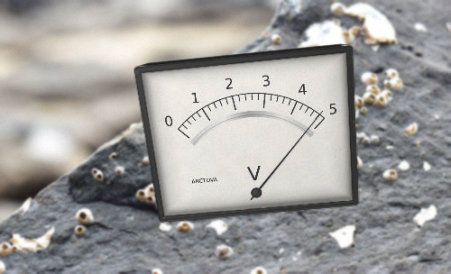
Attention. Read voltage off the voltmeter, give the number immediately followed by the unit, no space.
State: 4.8V
